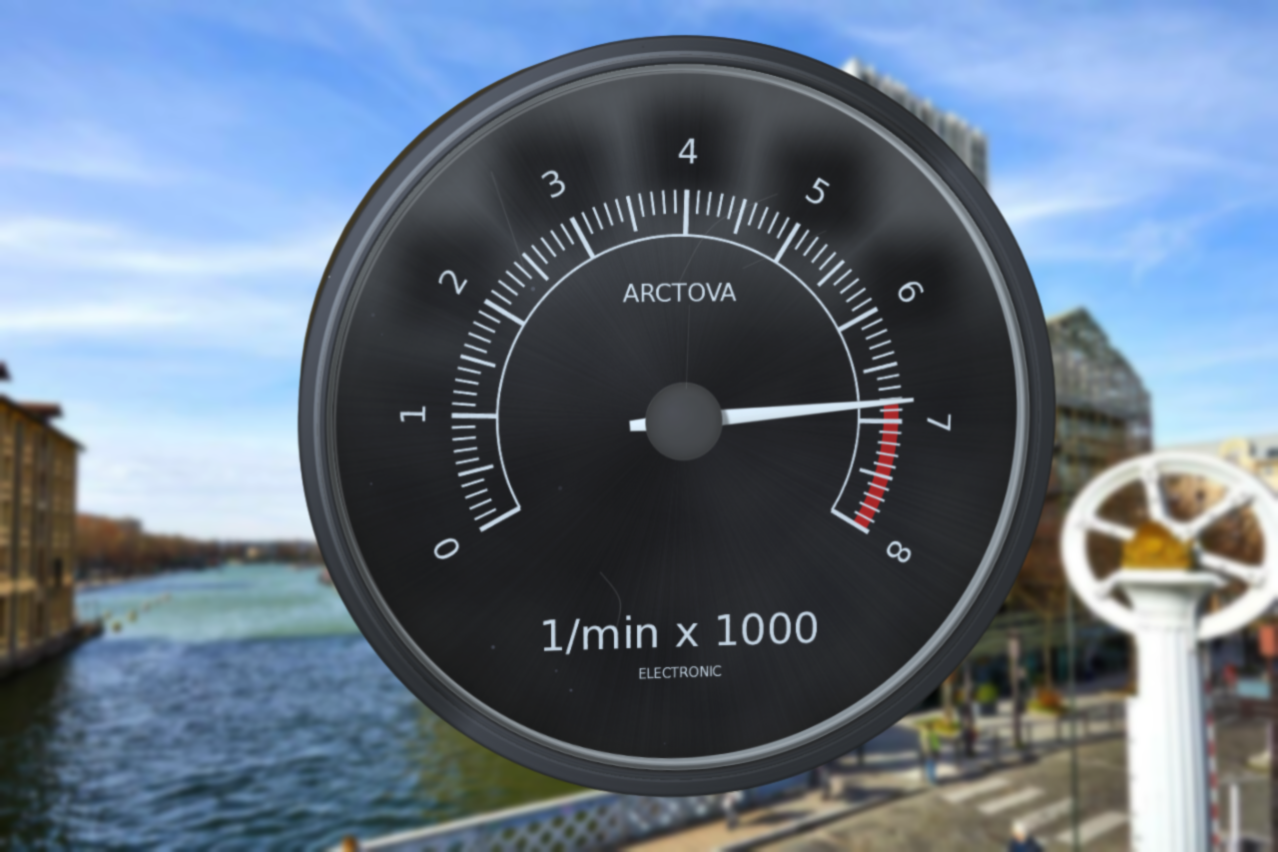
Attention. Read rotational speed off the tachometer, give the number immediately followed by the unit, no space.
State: 6800rpm
